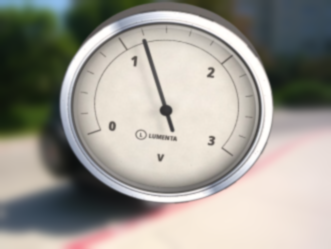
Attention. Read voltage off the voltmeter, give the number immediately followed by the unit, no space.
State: 1.2V
